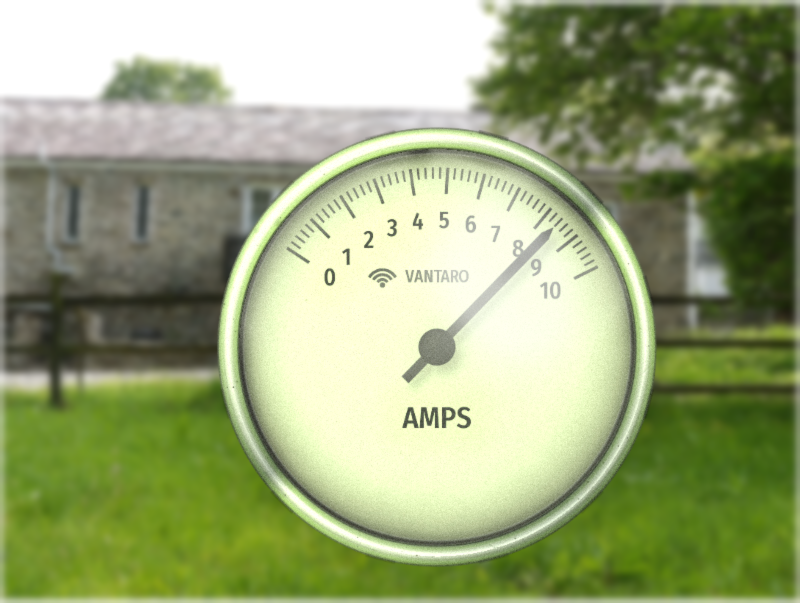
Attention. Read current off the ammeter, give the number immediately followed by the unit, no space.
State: 8.4A
